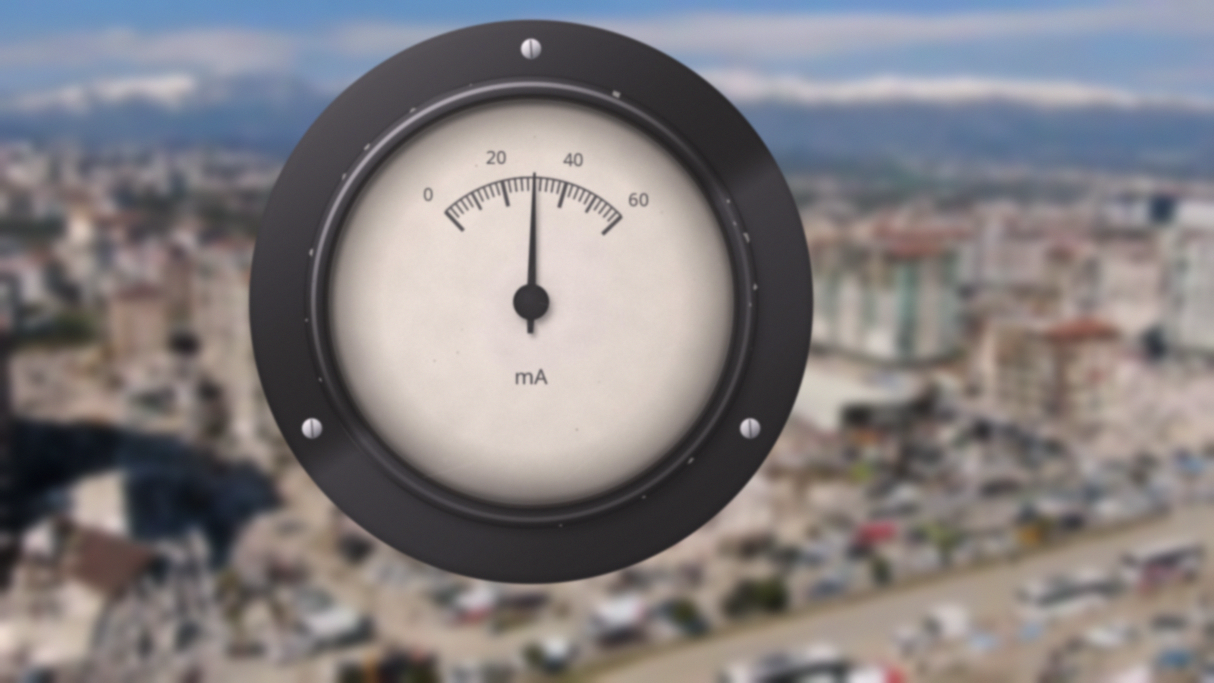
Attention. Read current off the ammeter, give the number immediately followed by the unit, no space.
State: 30mA
